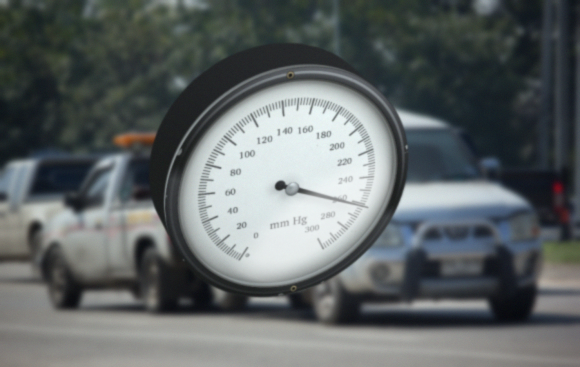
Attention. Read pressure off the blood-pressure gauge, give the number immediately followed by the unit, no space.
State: 260mmHg
